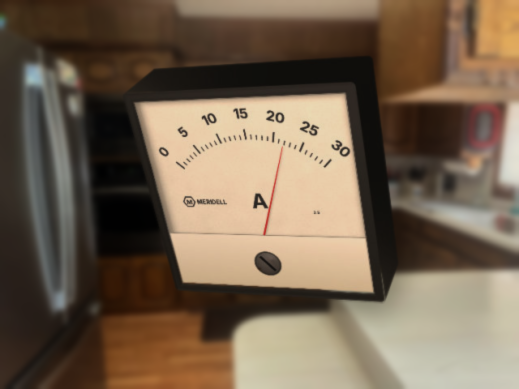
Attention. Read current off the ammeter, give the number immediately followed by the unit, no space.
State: 22A
